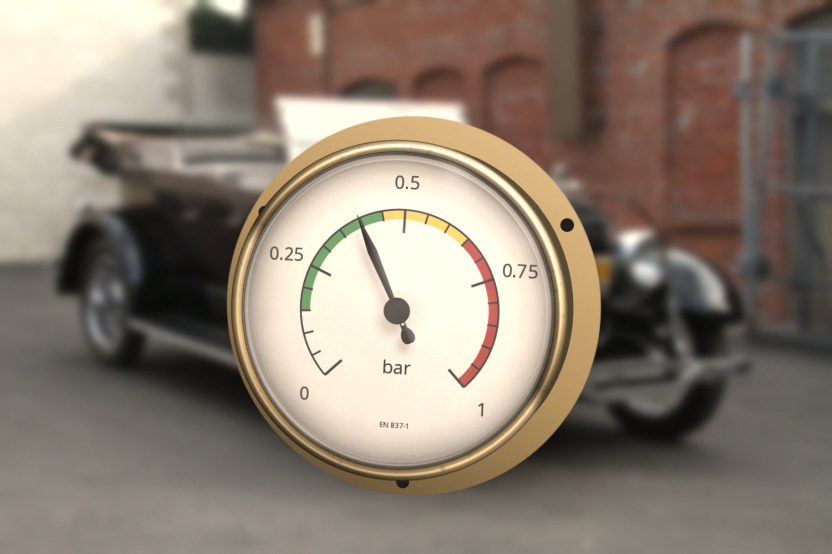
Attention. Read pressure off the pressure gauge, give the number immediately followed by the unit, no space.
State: 0.4bar
